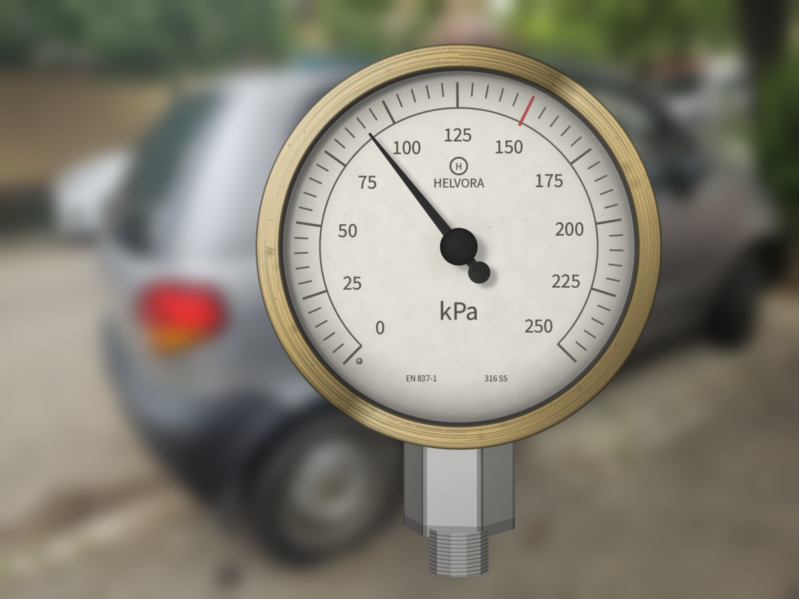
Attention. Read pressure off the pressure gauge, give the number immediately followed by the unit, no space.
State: 90kPa
